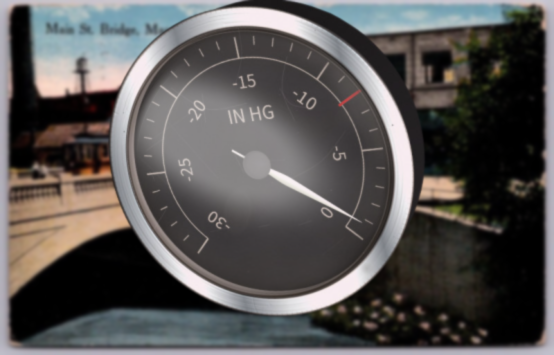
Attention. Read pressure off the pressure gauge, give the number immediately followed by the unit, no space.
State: -1inHg
